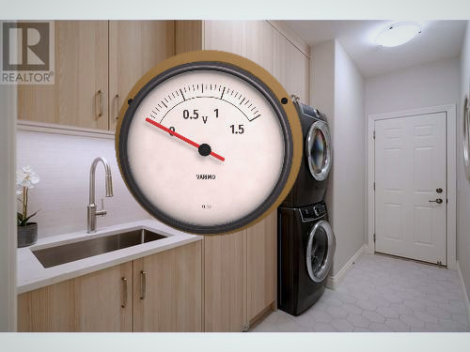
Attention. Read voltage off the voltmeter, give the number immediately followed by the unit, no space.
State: 0V
